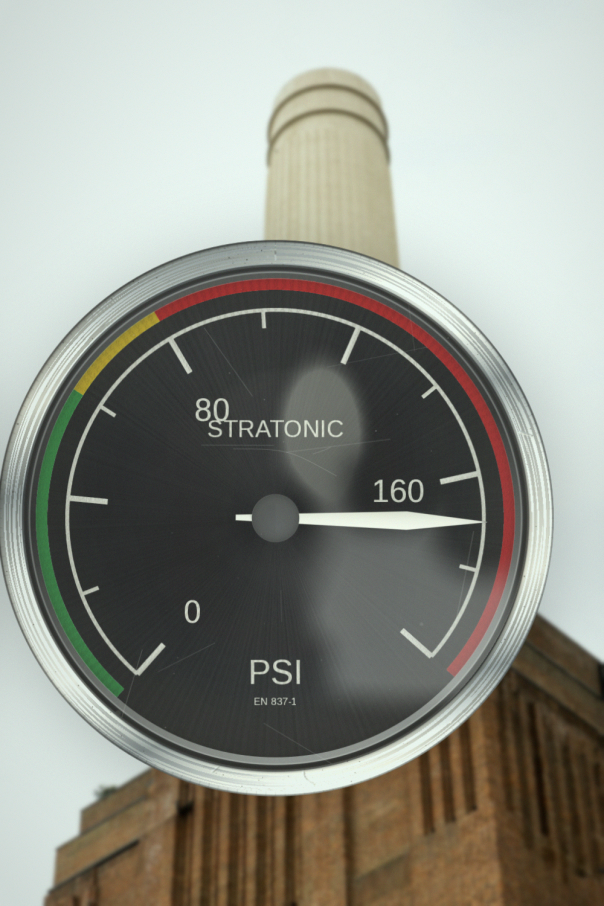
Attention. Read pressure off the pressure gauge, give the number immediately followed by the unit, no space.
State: 170psi
